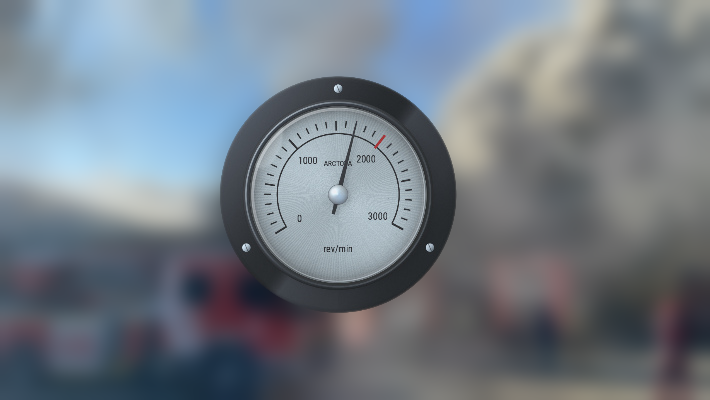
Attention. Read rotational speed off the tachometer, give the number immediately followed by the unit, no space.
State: 1700rpm
